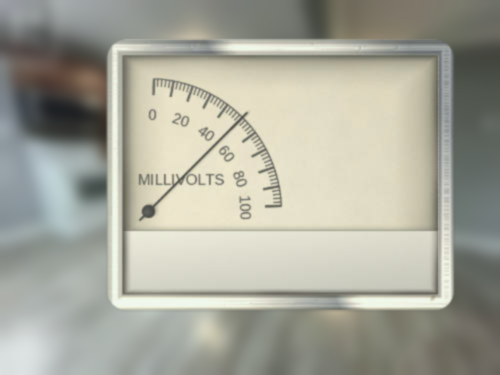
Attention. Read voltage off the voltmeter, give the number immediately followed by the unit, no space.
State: 50mV
